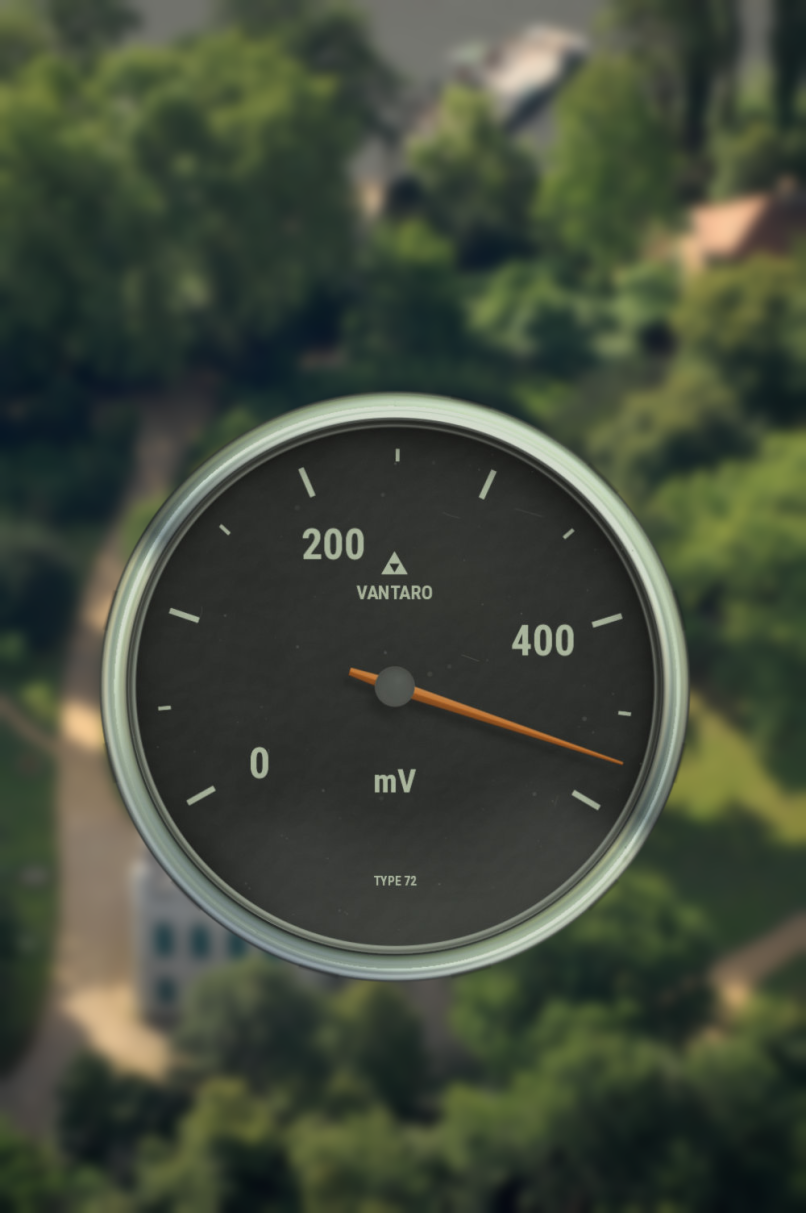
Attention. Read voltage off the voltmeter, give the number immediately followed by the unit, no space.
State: 475mV
